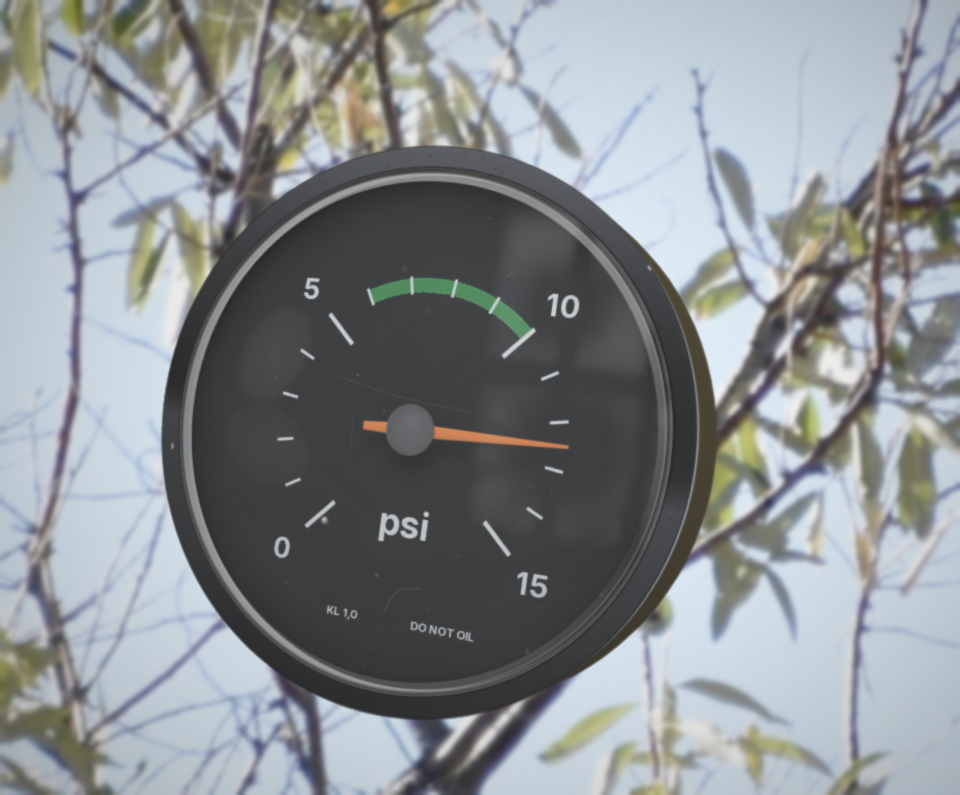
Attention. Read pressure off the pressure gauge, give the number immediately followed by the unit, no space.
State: 12.5psi
